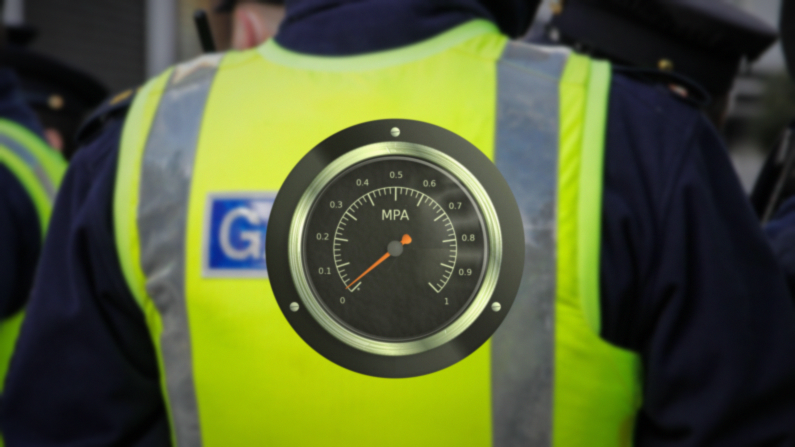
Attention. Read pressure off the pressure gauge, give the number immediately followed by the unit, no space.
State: 0.02MPa
